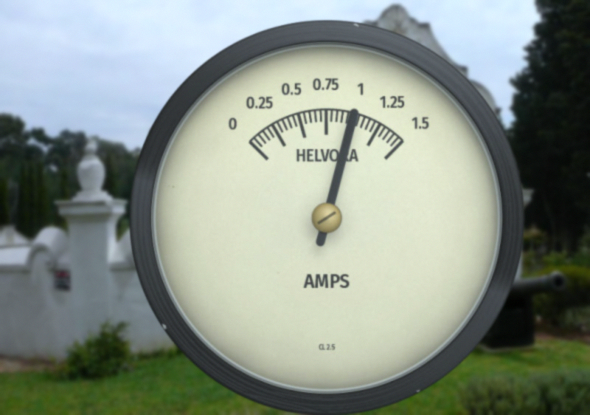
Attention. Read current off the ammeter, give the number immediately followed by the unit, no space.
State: 1A
